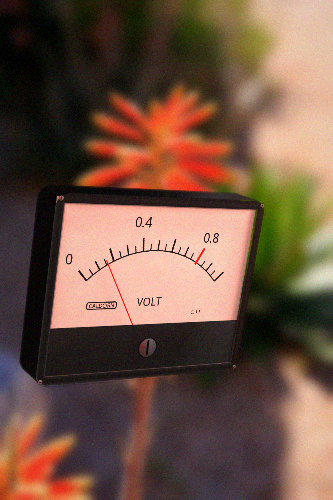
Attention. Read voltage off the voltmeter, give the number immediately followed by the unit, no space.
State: 0.15V
